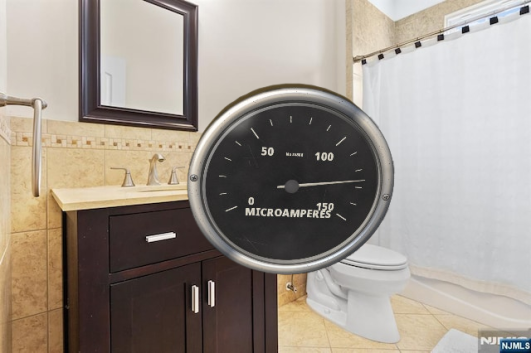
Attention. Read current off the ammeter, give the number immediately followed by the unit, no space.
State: 125µA
